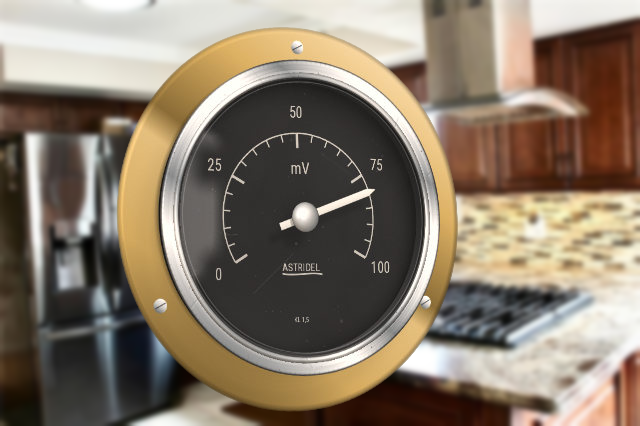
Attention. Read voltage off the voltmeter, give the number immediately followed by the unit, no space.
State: 80mV
